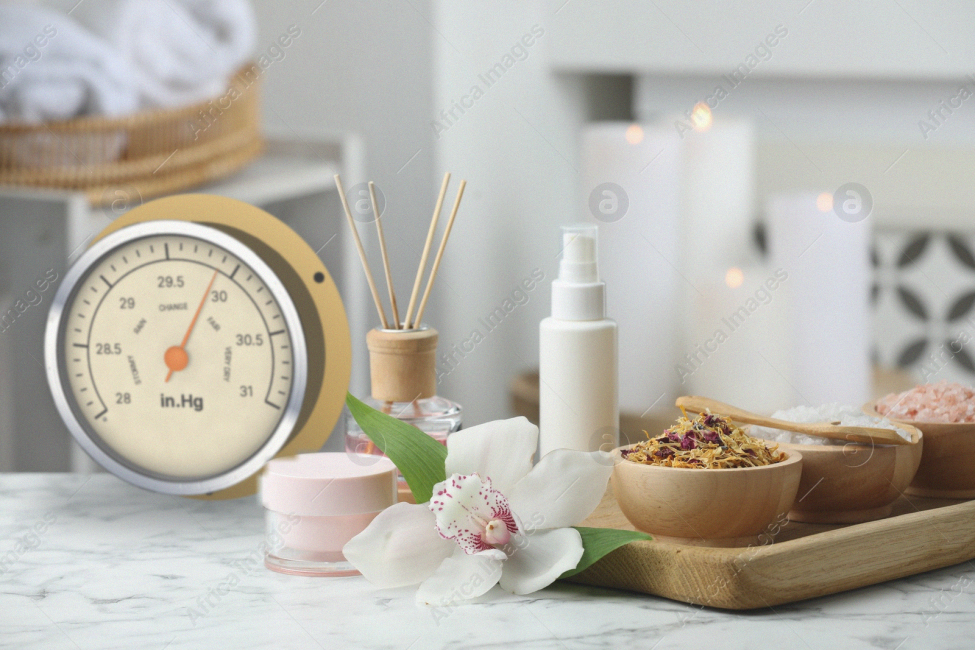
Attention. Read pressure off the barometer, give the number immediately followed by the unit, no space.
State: 29.9inHg
